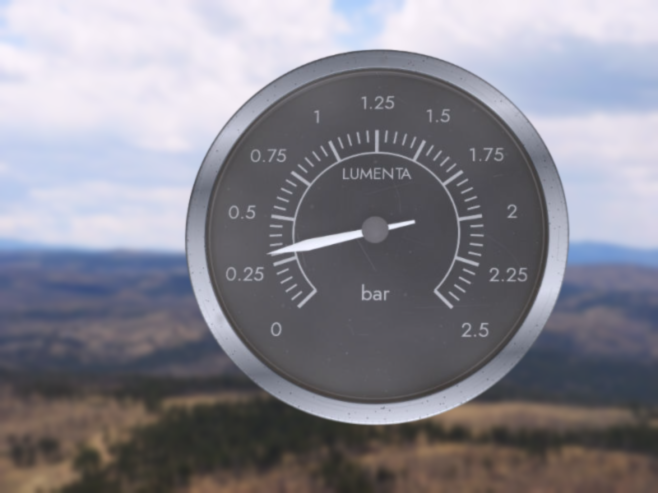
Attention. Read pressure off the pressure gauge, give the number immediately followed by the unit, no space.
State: 0.3bar
